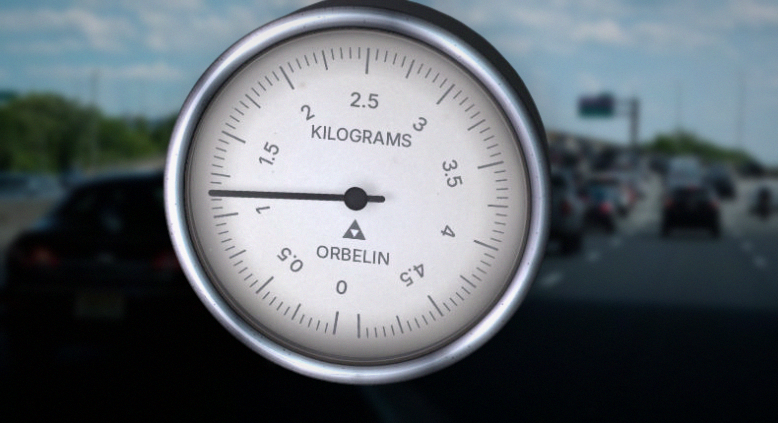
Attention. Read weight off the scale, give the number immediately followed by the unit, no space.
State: 1.15kg
